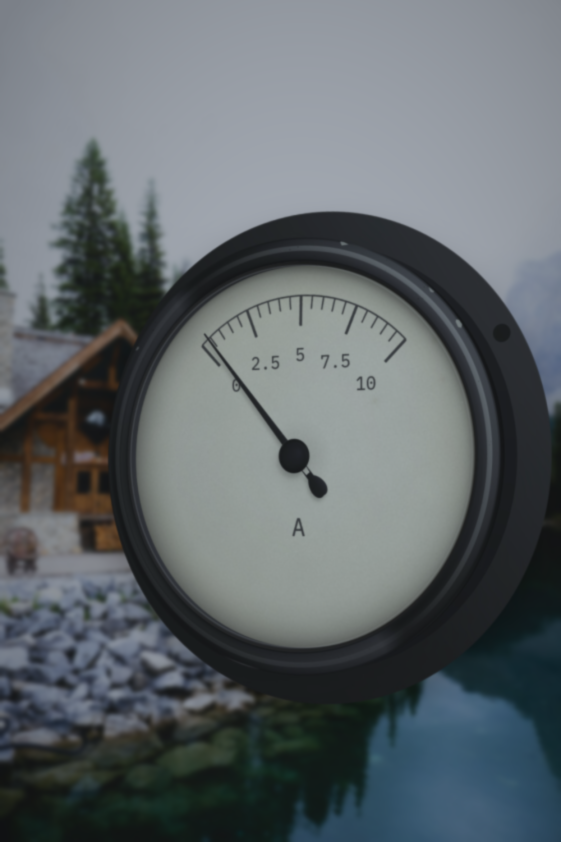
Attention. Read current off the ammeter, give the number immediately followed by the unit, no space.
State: 0.5A
